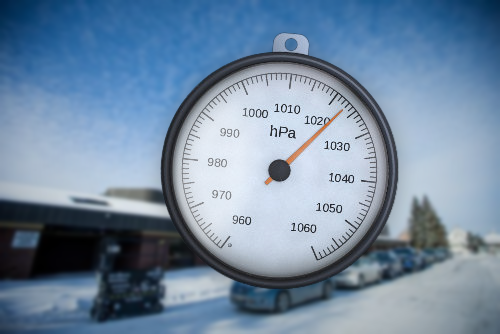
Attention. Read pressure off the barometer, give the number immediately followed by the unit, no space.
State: 1023hPa
